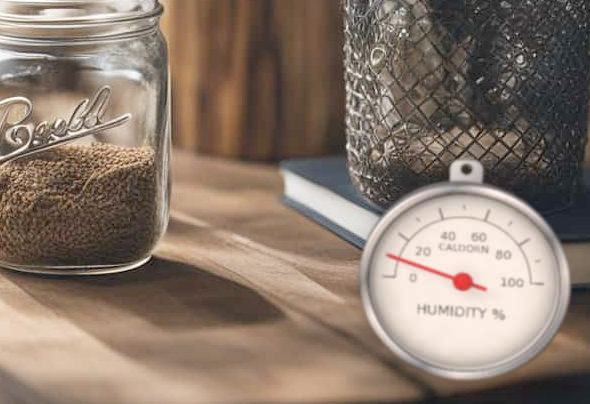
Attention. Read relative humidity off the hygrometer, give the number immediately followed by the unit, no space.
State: 10%
